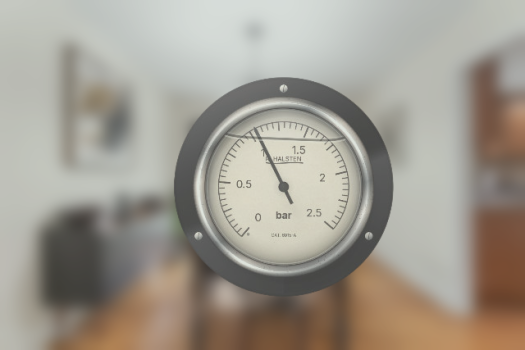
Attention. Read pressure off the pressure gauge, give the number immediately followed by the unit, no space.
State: 1.05bar
